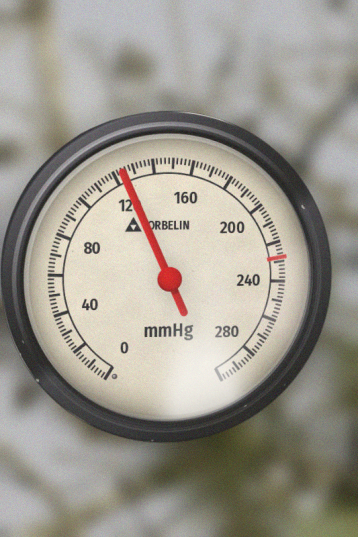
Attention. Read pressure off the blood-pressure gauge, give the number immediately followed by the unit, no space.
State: 124mmHg
